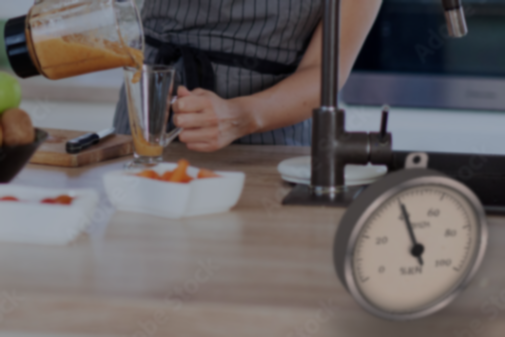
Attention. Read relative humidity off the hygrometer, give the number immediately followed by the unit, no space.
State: 40%
